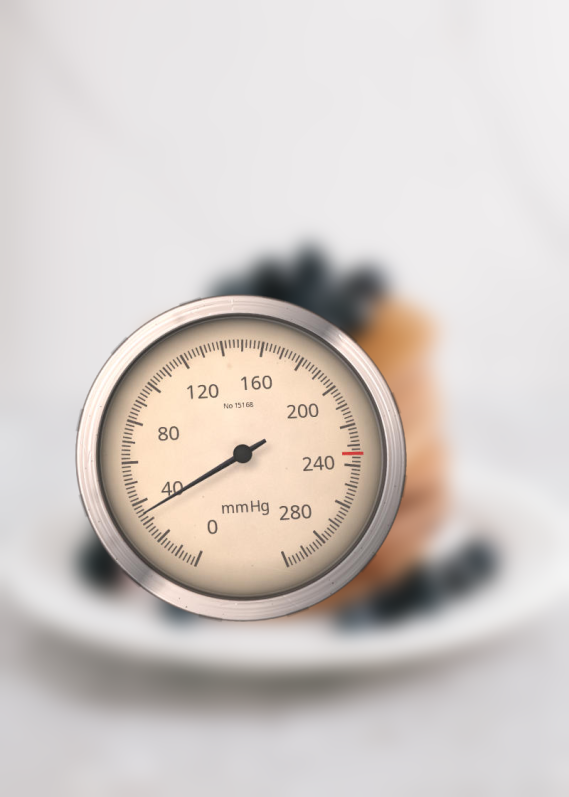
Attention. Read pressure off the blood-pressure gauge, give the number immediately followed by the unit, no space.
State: 34mmHg
